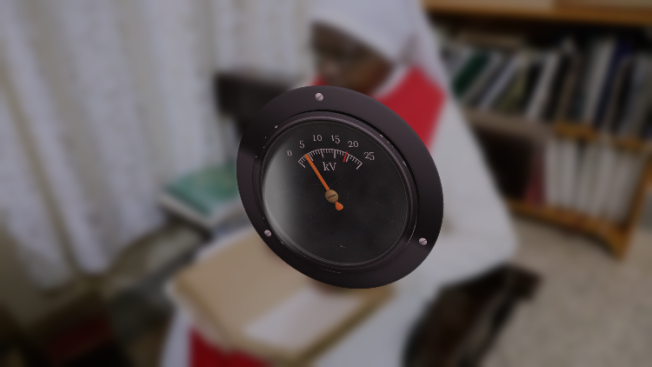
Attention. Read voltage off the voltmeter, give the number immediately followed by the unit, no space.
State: 5kV
